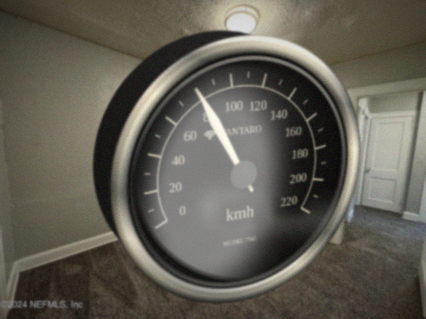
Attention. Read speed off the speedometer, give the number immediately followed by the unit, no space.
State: 80km/h
